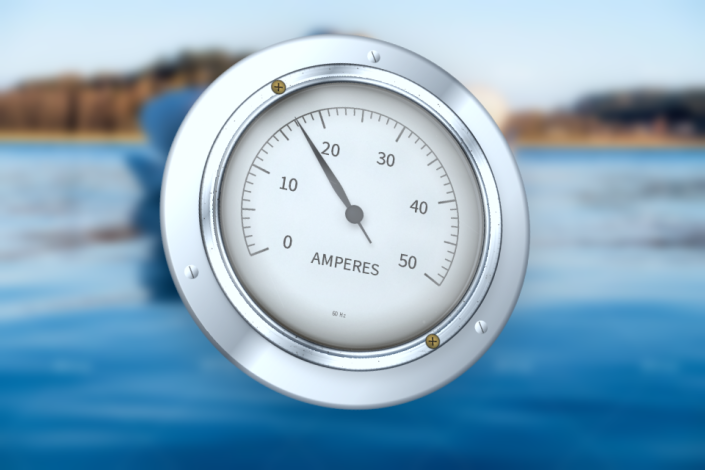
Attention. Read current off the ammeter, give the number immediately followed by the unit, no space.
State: 17A
